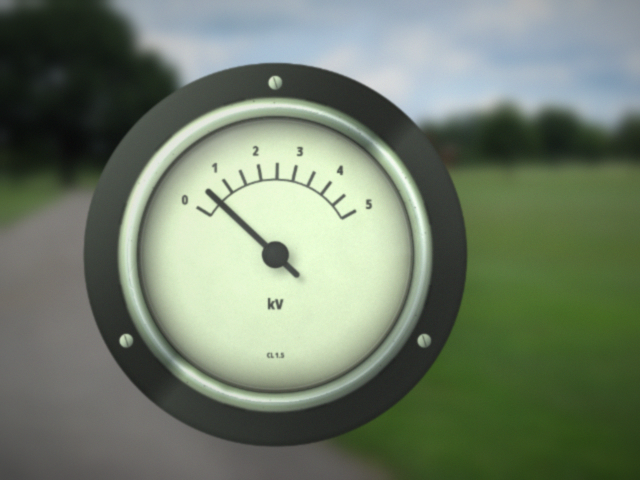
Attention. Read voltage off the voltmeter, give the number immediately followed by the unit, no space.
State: 0.5kV
